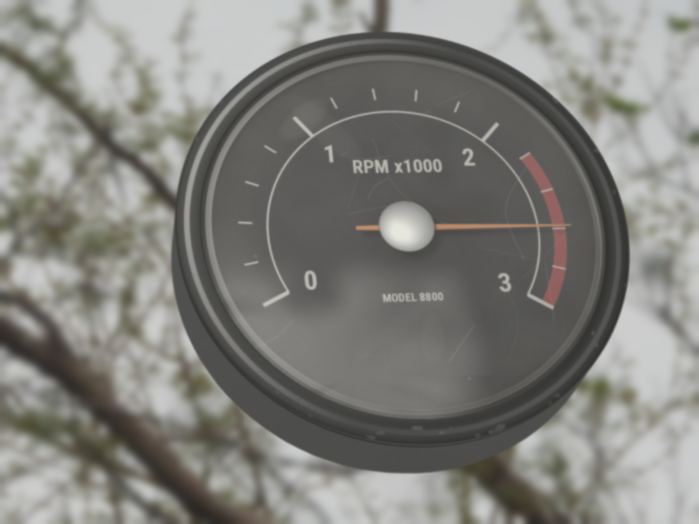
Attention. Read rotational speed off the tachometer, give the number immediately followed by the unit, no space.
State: 2600rpm
